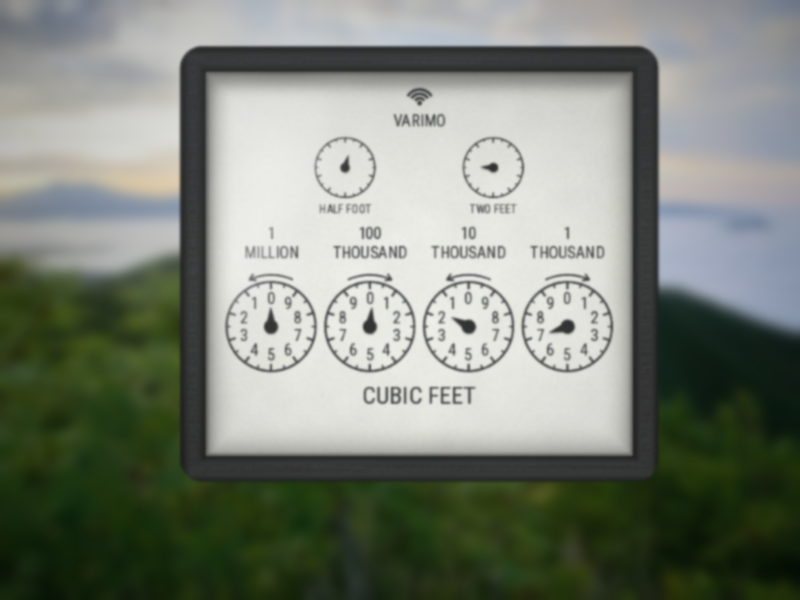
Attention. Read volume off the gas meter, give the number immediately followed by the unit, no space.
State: 1700ft³
